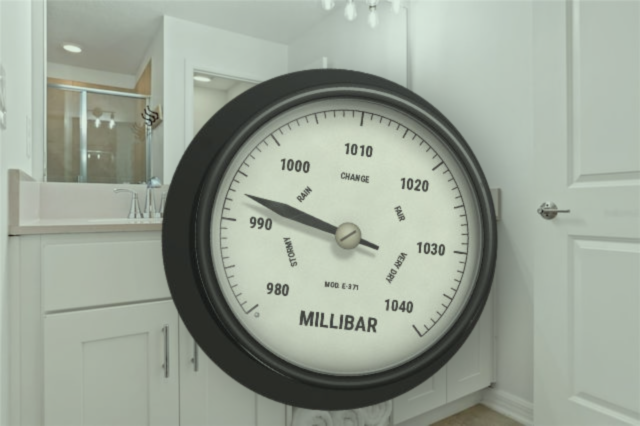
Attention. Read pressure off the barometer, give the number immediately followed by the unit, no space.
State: 993mbar
